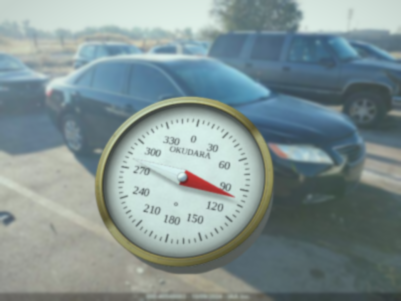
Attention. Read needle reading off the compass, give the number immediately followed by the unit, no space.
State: 100°
